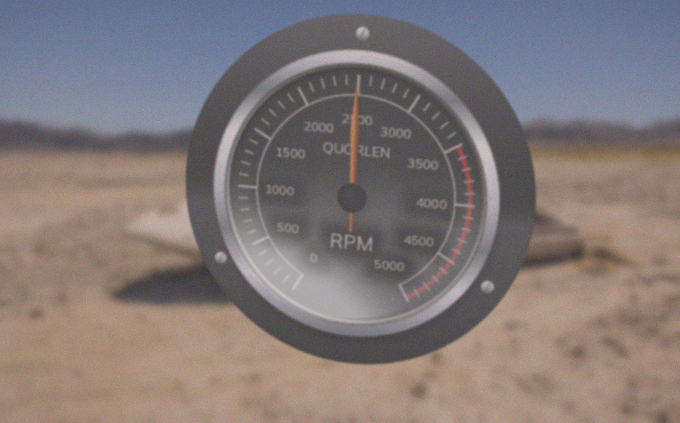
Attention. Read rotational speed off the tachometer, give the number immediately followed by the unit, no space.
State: 2500rpm
